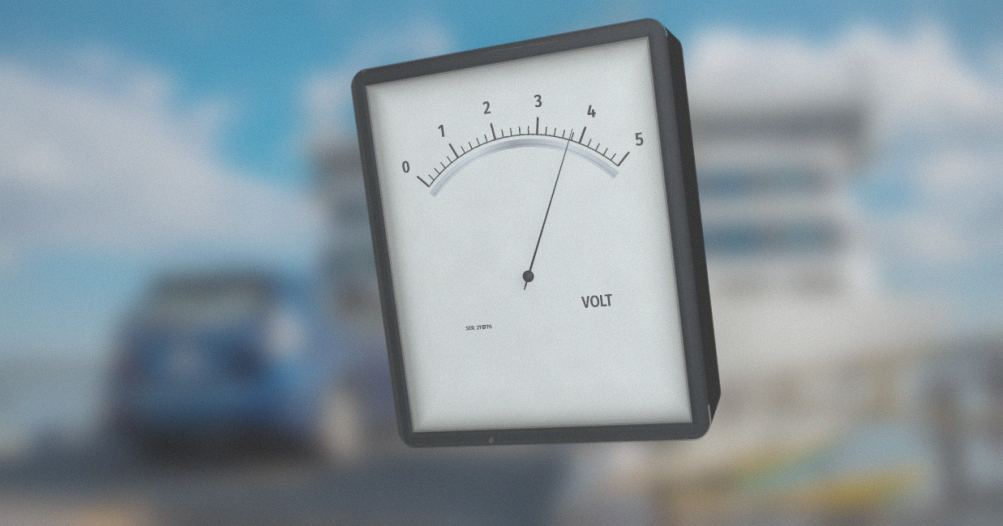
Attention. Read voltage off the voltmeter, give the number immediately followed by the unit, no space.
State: 3.8V
